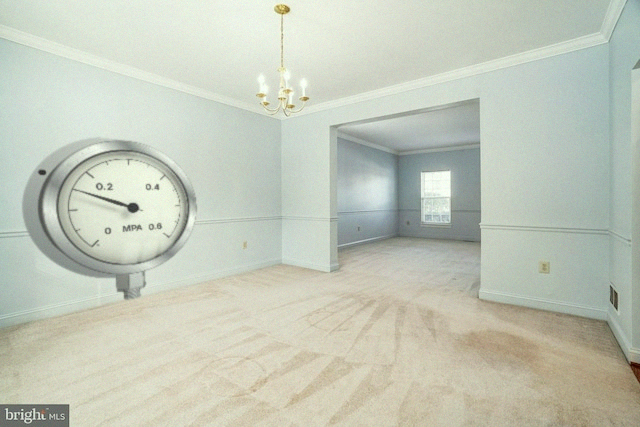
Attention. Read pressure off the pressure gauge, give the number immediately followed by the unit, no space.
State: 0.15MPa
